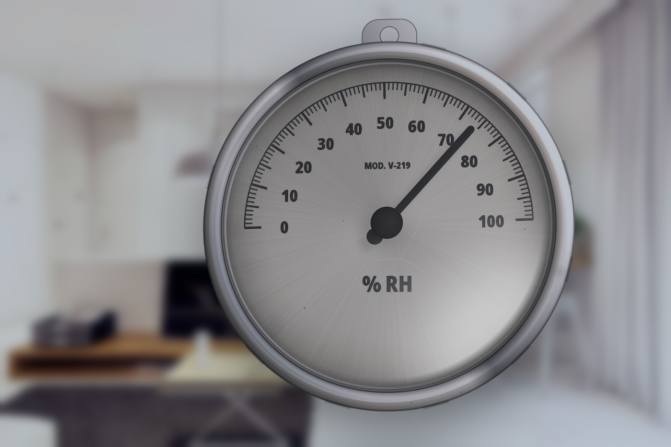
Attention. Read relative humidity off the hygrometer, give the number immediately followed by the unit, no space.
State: 74%
